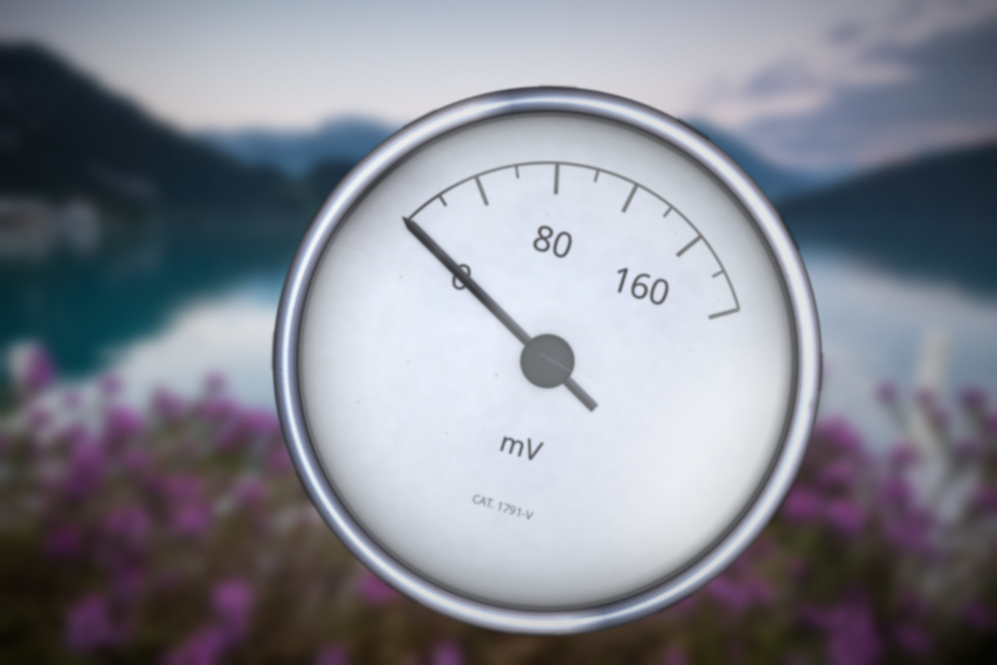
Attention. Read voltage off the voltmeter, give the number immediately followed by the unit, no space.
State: 0mV
